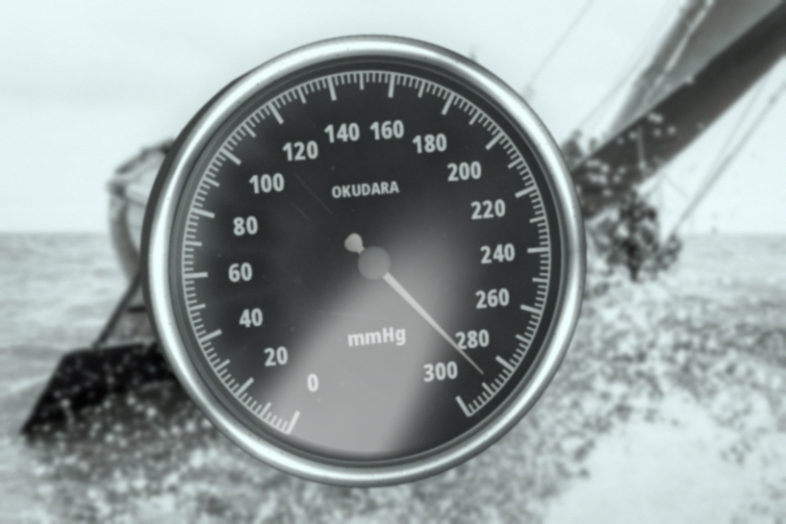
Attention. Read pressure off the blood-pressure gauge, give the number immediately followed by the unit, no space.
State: 288mmHg
